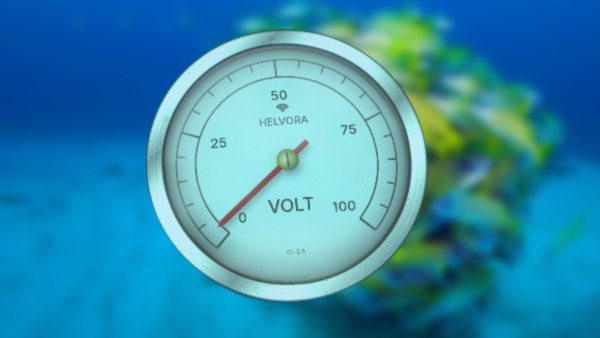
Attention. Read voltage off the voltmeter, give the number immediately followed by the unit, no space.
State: 2.5V
